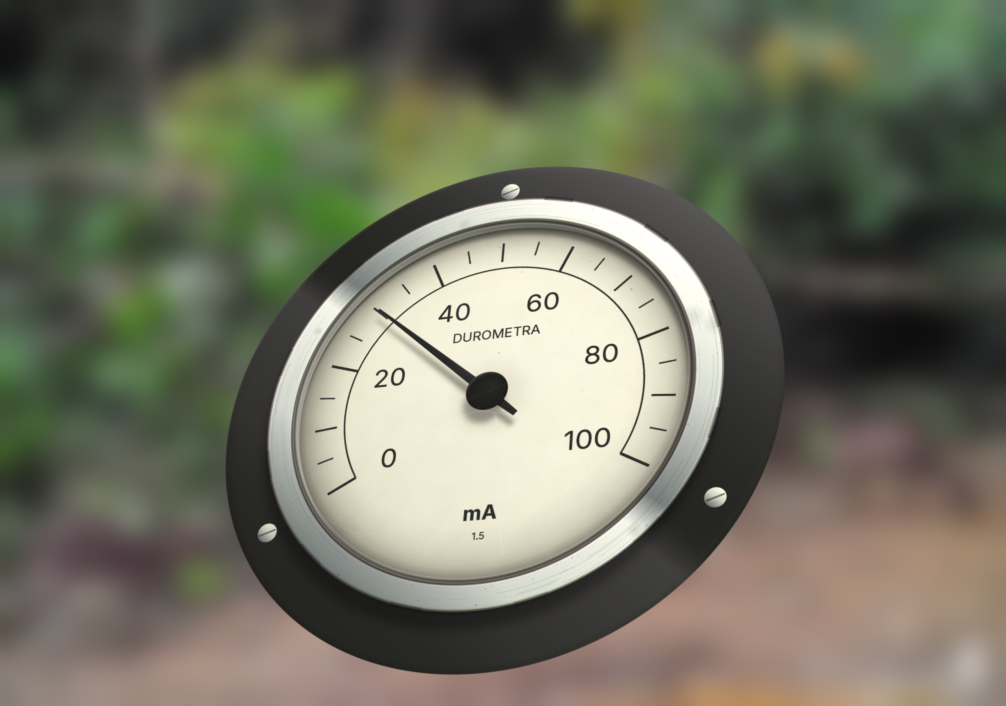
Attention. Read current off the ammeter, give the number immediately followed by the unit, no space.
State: 30mA
